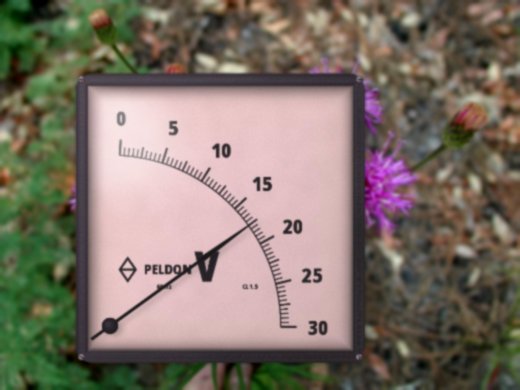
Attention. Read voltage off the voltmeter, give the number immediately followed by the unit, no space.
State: 17.5V
